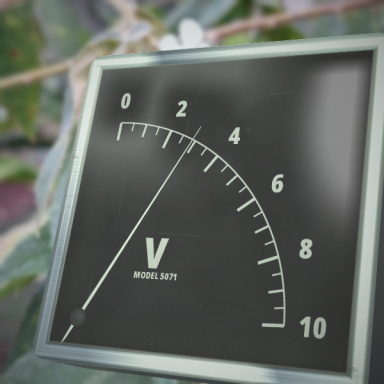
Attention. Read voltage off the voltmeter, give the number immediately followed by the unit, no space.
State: 3V
